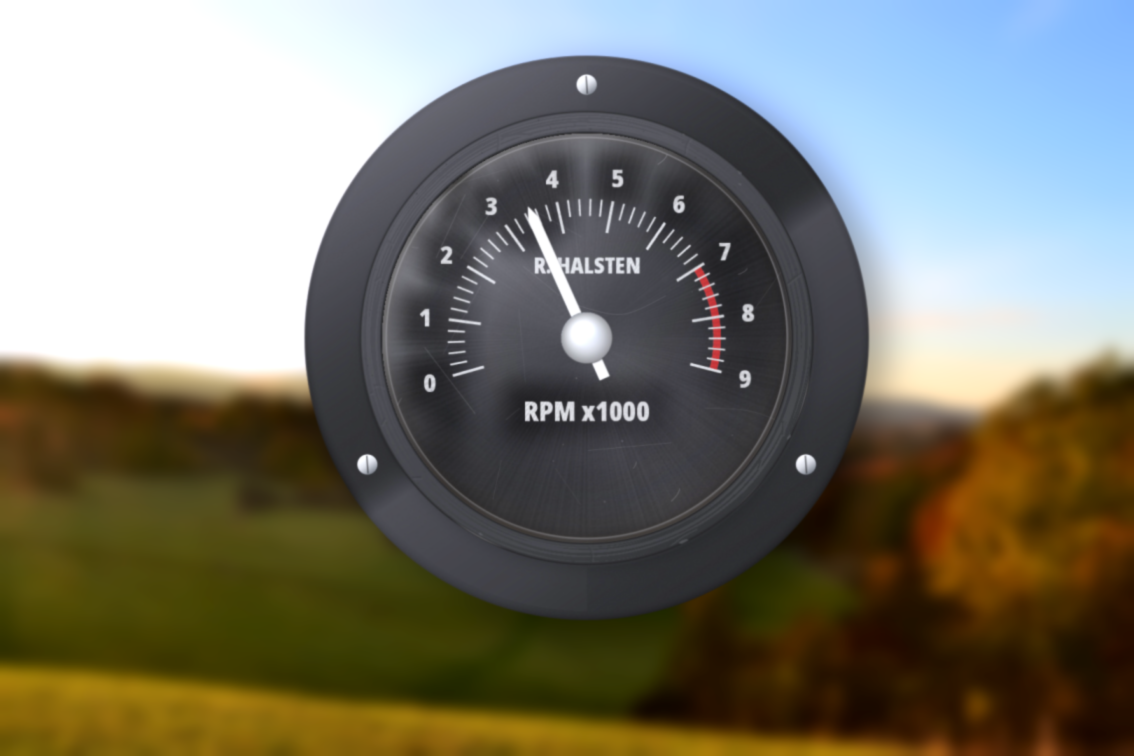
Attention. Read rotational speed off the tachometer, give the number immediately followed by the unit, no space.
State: 3500rpm
